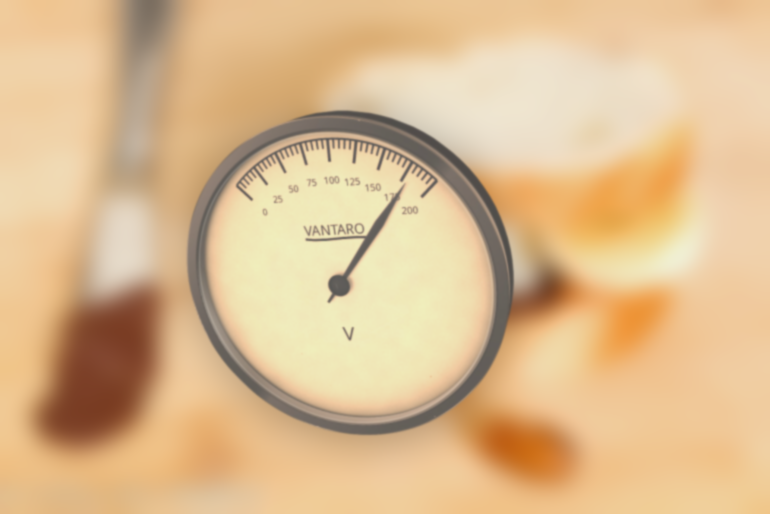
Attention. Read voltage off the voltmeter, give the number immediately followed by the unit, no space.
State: 180V
